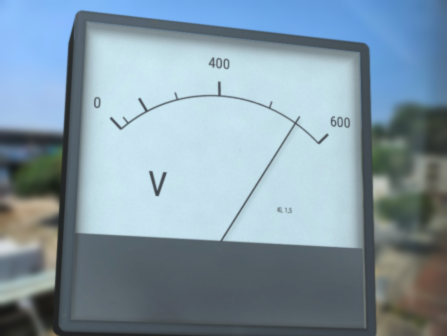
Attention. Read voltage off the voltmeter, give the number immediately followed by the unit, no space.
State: 550V
